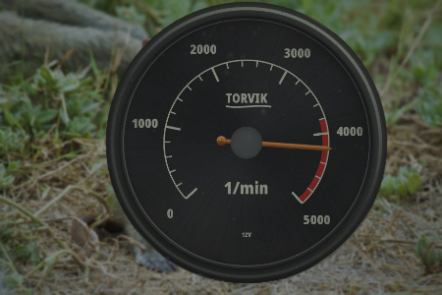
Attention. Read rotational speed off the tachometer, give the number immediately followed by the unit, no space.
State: 4200rpm
